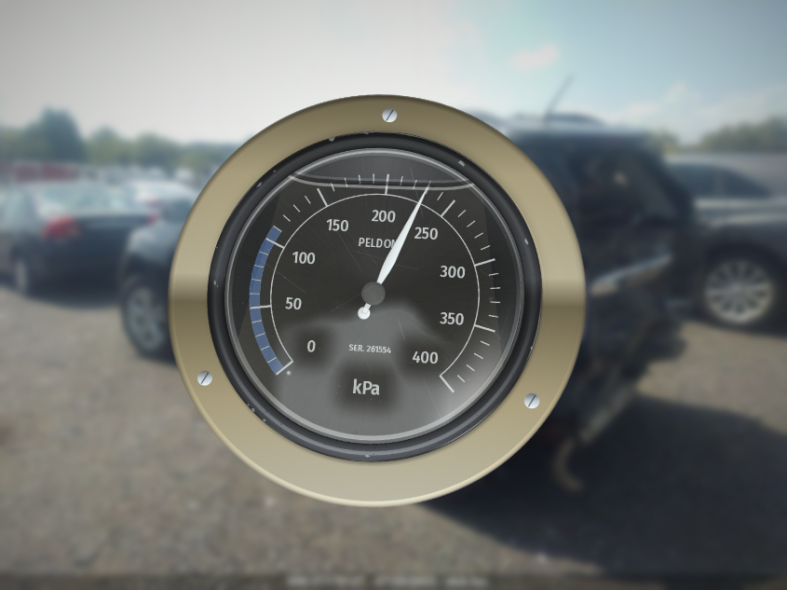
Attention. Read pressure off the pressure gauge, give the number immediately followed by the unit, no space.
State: 230kPa
